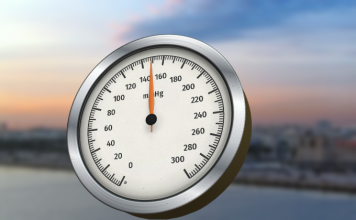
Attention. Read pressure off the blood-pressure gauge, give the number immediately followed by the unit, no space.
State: 150mmHg
